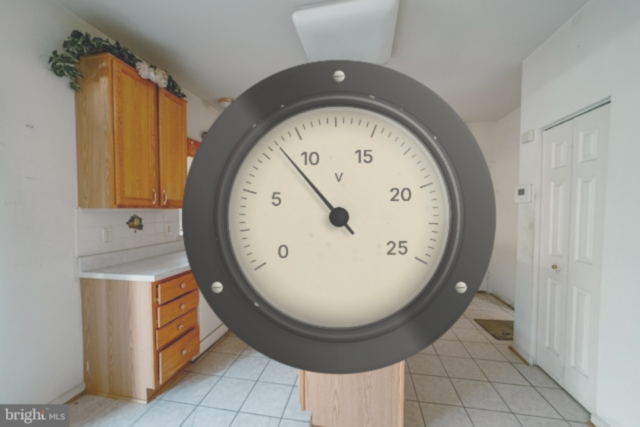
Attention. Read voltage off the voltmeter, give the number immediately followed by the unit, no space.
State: 8.5V
